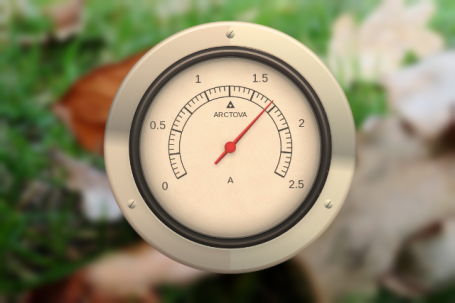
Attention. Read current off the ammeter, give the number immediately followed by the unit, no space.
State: 1.7A
